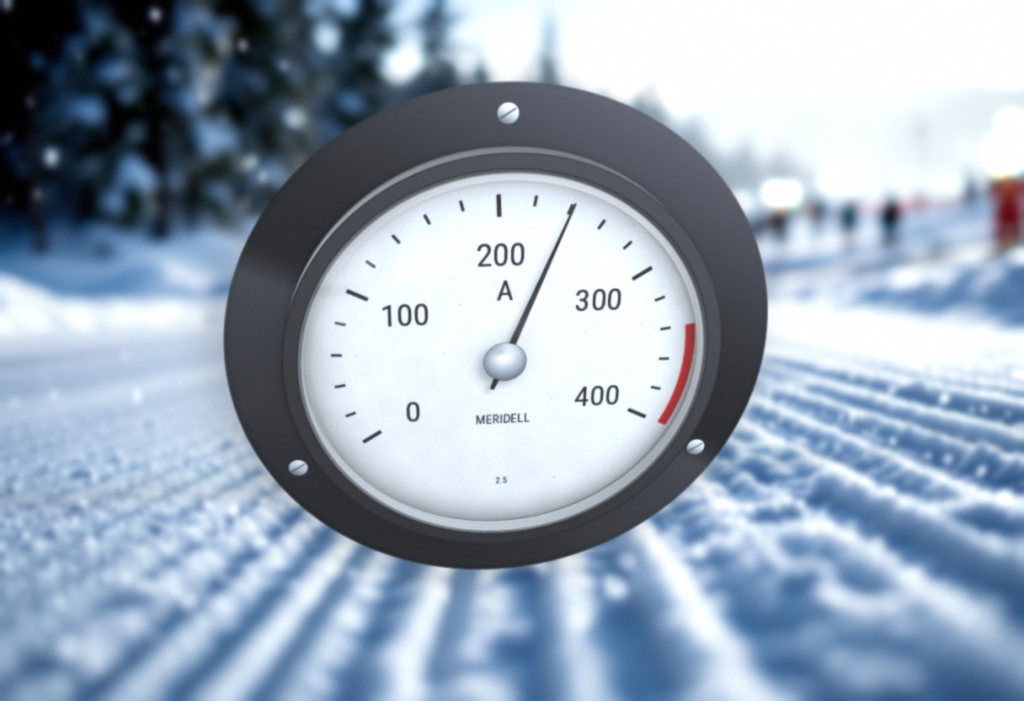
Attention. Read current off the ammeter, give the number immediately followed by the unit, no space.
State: 240A
